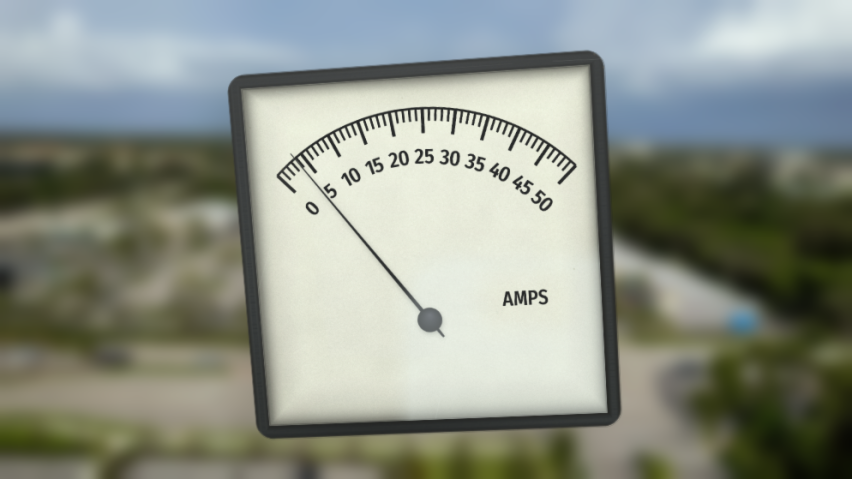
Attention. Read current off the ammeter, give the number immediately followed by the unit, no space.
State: 4A
